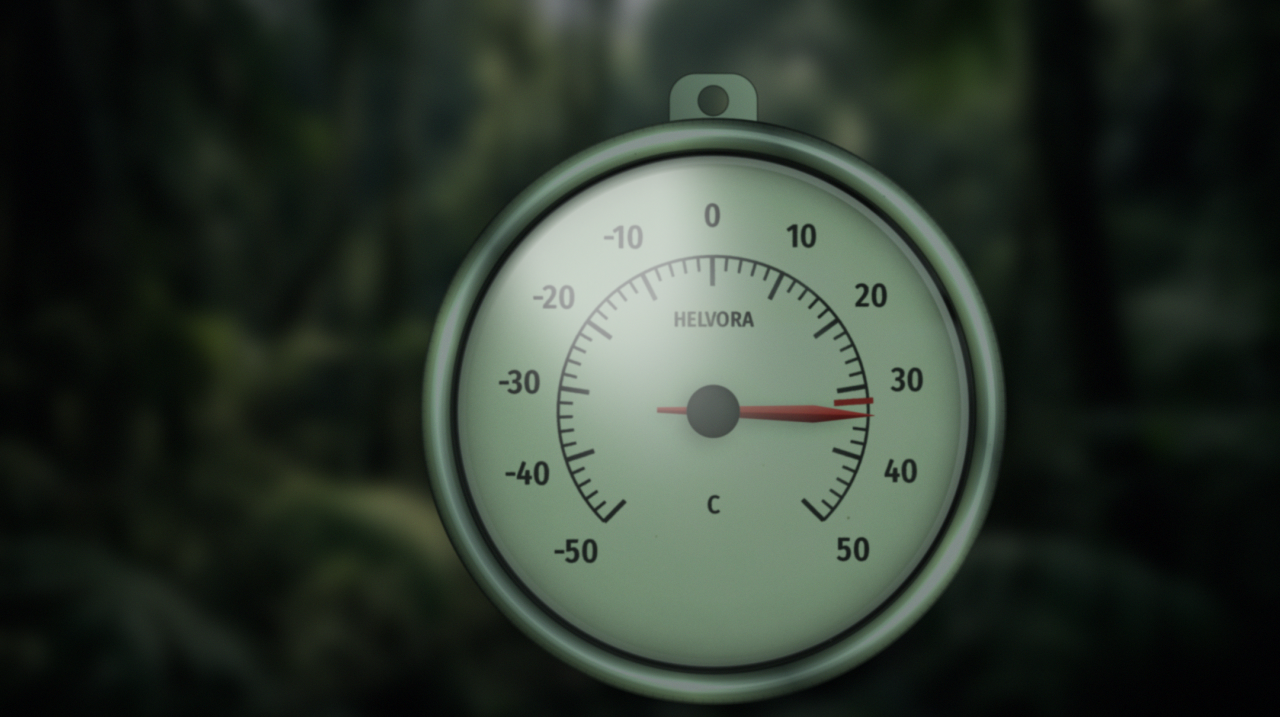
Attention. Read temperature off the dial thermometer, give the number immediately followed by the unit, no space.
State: 34°C
